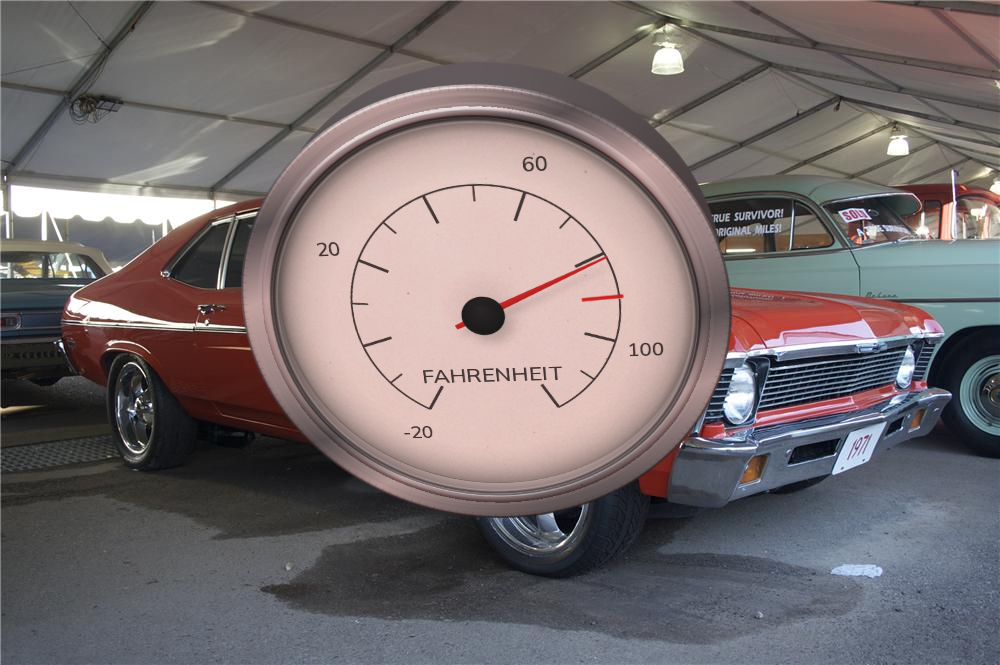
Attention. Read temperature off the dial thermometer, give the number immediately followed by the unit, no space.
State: 80°F
